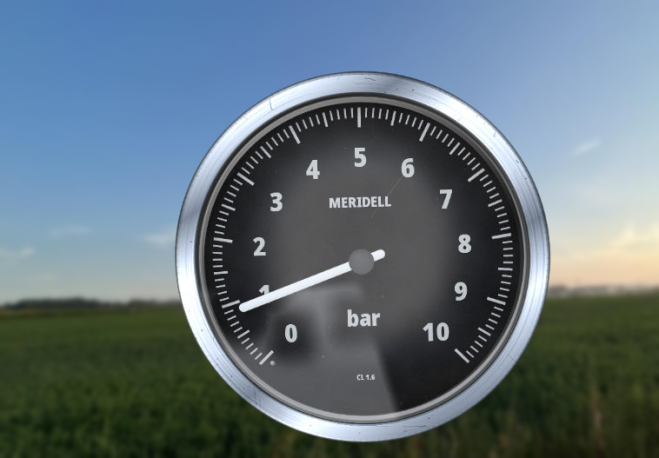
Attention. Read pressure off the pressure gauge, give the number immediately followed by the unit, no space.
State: 0.9bar
